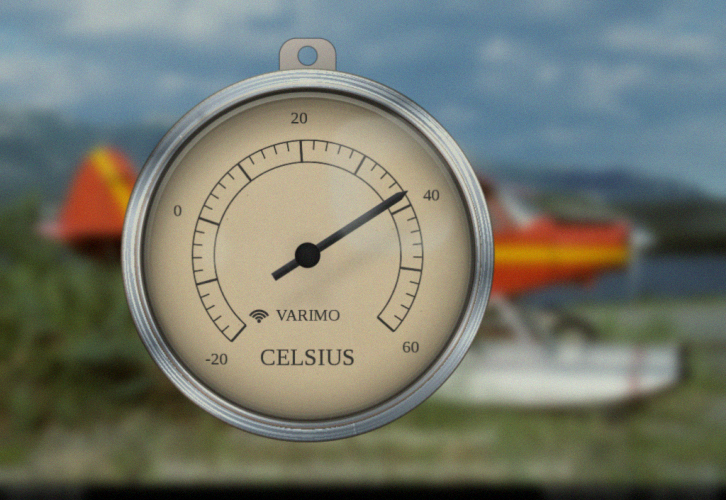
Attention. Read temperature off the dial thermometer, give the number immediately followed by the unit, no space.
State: 38°C
